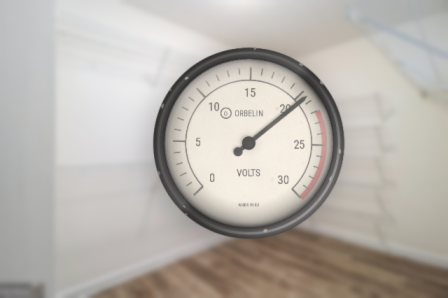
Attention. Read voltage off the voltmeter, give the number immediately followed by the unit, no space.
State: 20.5V
